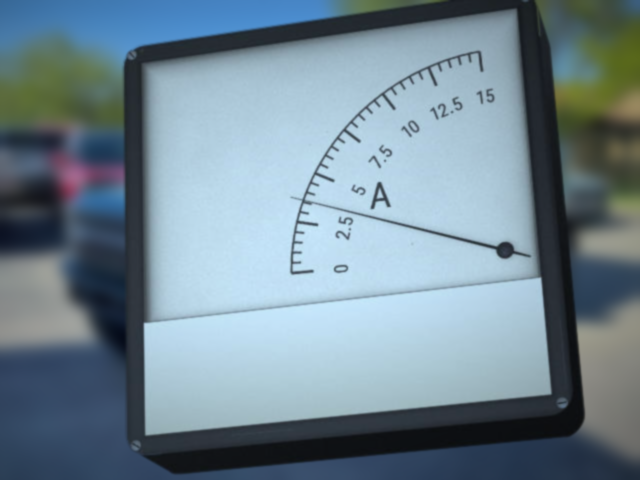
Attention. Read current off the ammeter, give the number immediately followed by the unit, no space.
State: 3.5A
